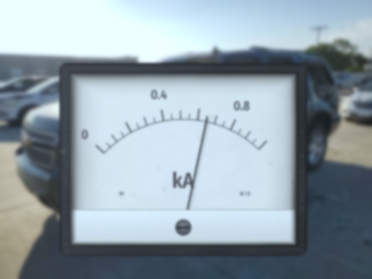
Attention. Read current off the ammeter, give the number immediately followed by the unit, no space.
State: 0.65kA
